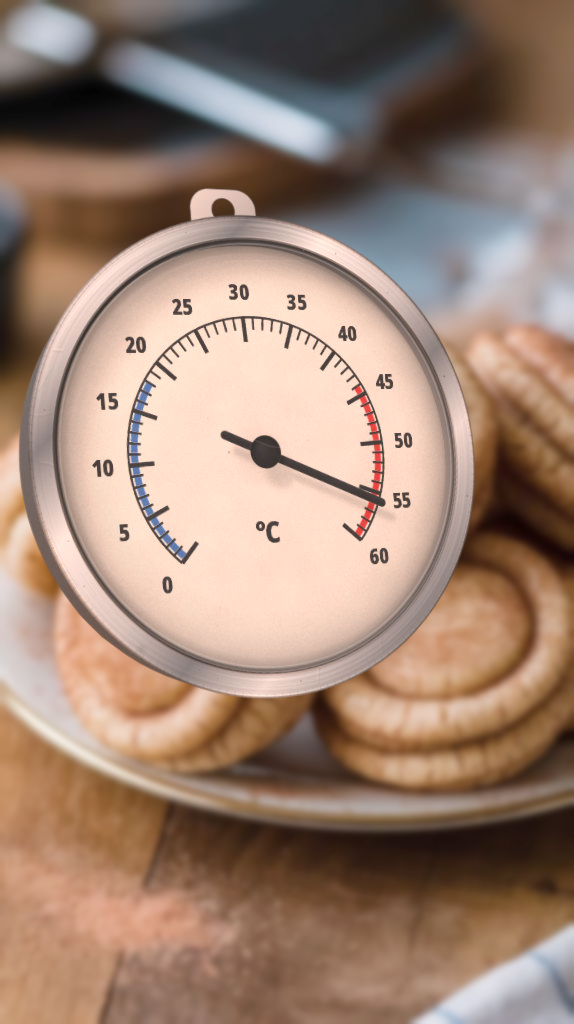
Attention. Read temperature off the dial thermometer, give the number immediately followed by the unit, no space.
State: 56°C
